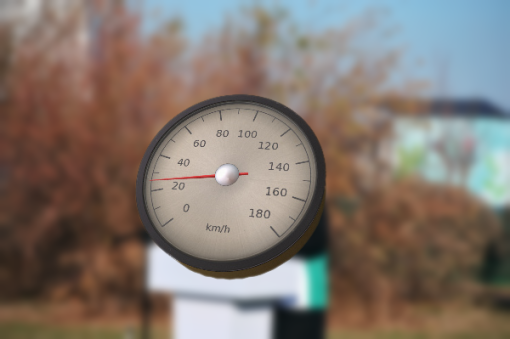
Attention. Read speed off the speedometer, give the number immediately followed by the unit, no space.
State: 25km/h
